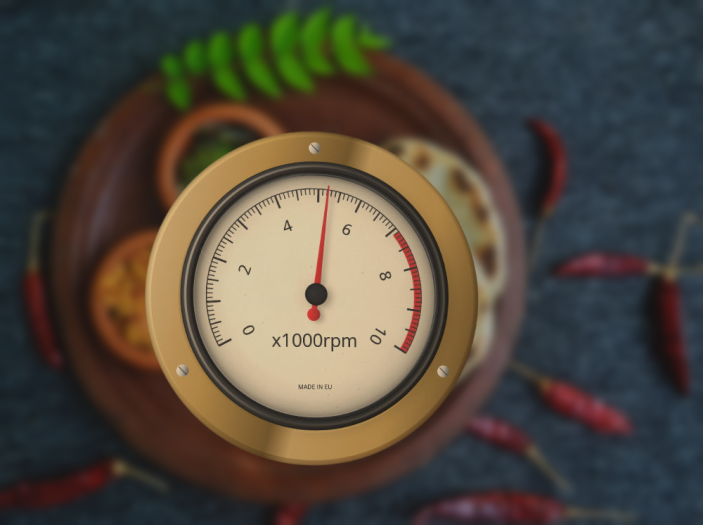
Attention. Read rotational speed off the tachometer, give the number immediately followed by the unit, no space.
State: 5200rpm
